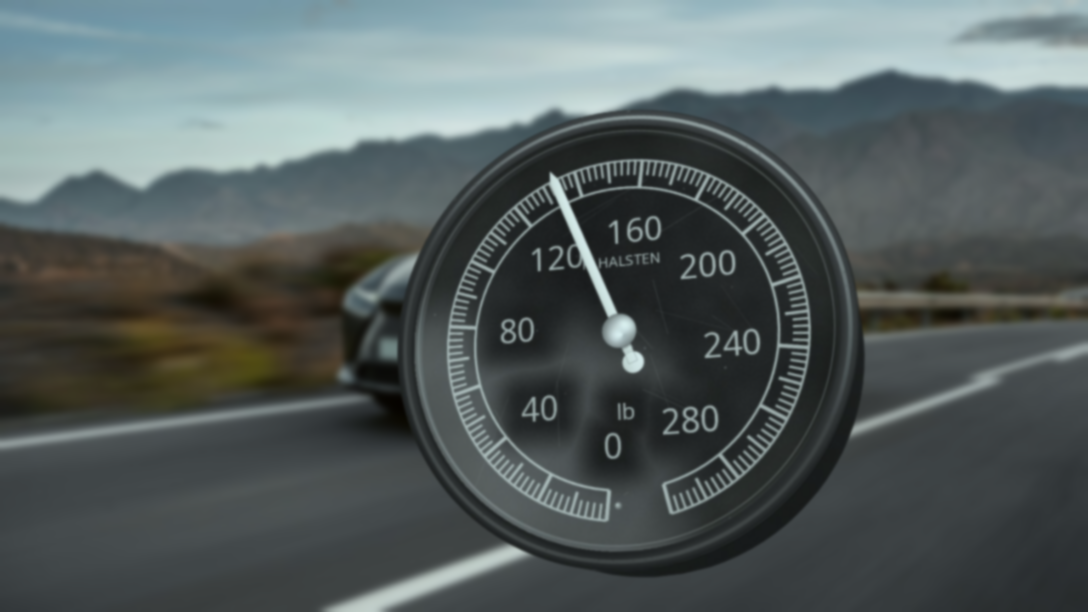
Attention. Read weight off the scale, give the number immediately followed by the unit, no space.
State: 134lb
